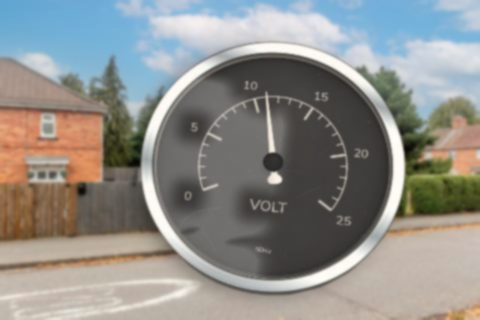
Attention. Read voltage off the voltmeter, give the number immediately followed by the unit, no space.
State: 11V
